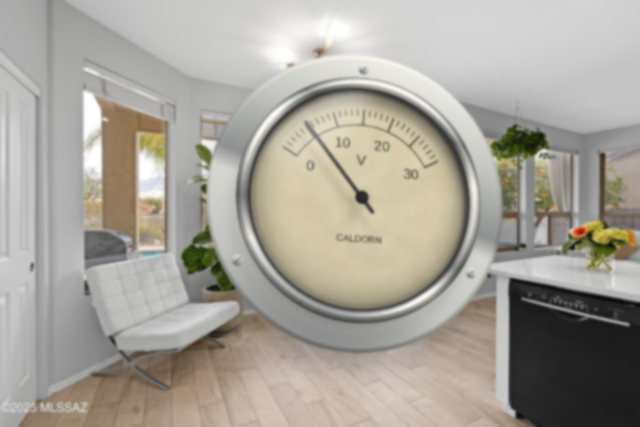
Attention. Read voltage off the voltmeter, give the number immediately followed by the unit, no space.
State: 5V
